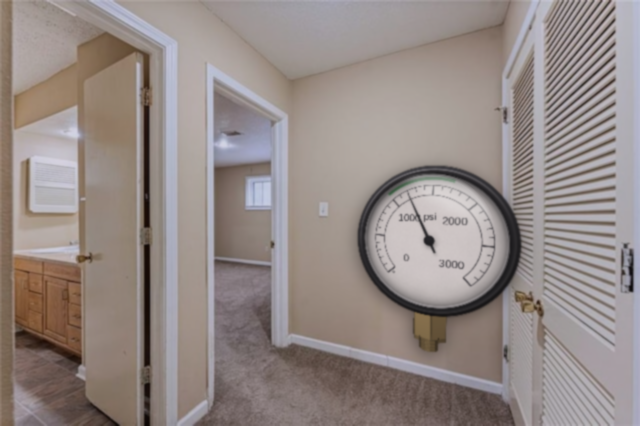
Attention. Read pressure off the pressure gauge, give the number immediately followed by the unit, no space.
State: 1200psi
